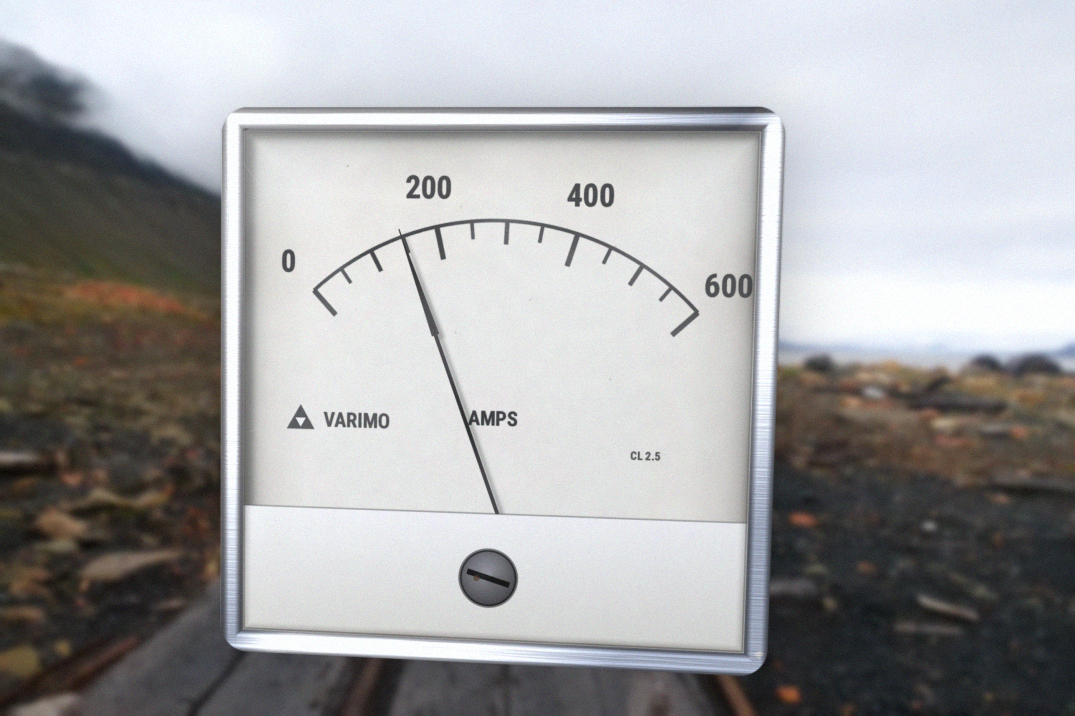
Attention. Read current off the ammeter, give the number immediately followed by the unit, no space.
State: 150A
